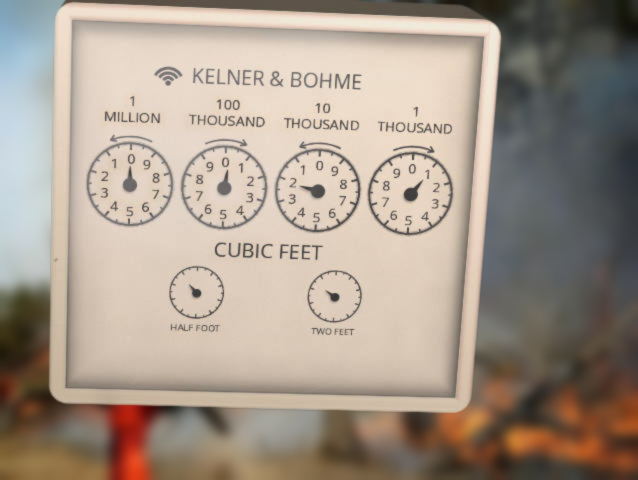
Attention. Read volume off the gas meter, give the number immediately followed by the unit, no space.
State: 2100ft³
